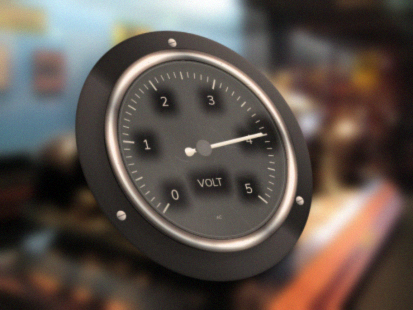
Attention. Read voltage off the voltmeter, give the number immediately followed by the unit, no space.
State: 4V
